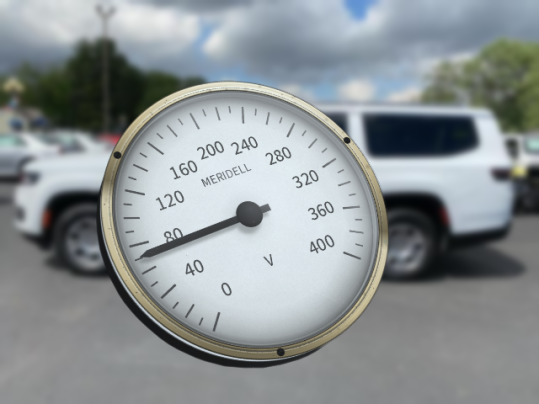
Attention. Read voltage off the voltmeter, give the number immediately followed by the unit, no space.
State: 70V
